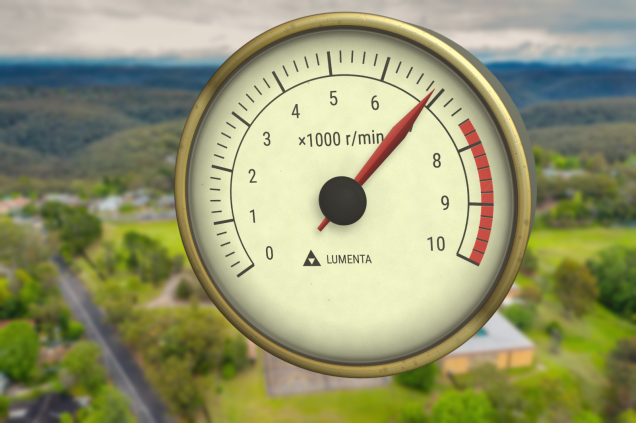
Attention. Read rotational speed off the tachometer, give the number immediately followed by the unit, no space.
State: 6900rpm
